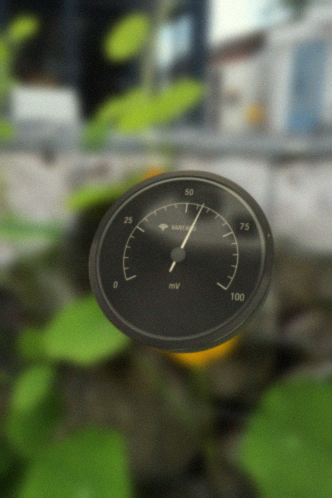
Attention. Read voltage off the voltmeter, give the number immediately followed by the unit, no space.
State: 57.5mV
